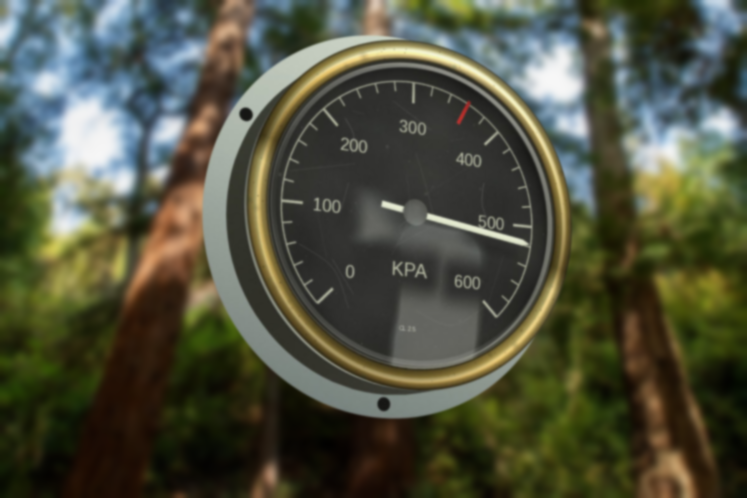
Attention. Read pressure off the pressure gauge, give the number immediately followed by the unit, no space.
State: 520kPa
